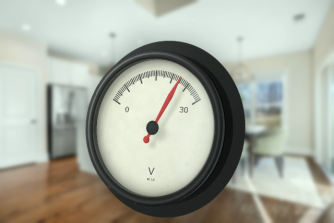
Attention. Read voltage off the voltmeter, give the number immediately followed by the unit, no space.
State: 22.5V
